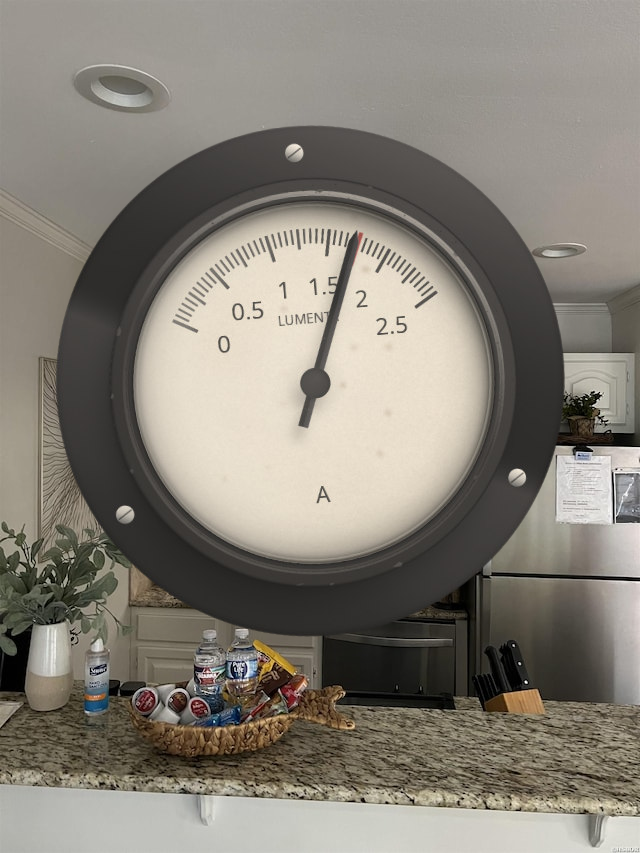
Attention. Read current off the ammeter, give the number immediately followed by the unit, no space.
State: 1.7A
